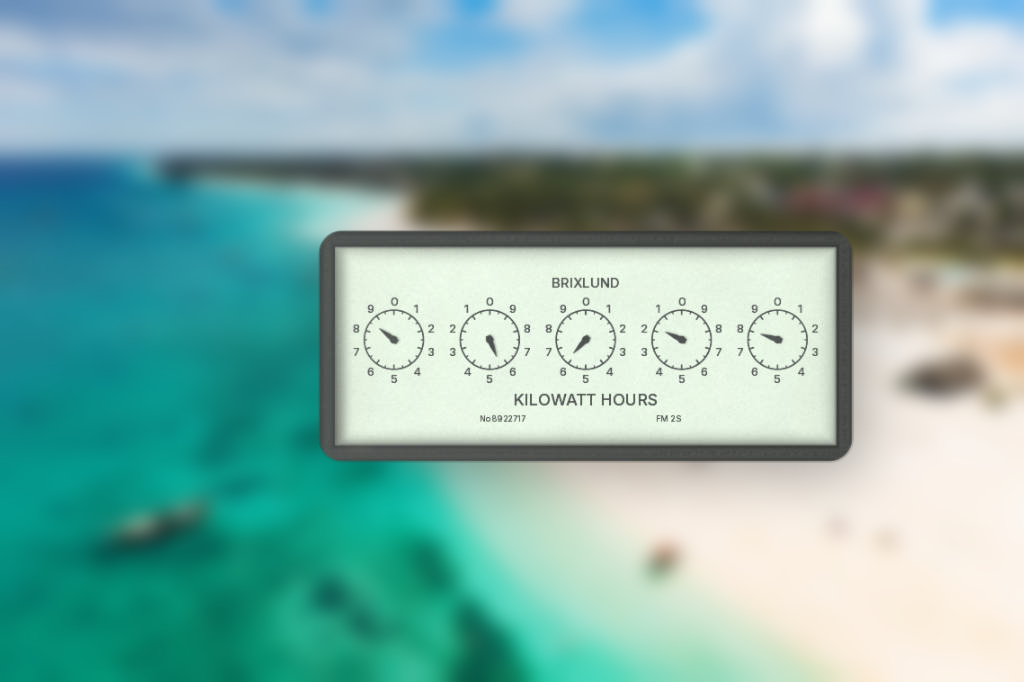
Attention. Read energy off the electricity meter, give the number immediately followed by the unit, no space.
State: 85618kWh
